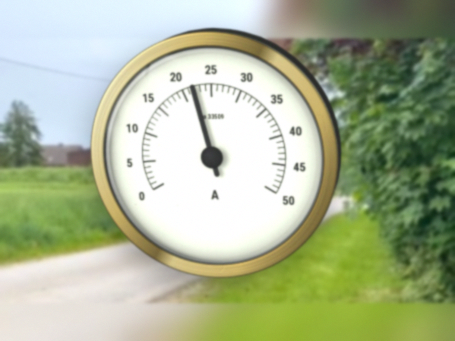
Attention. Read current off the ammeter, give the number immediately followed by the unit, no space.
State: 22A
